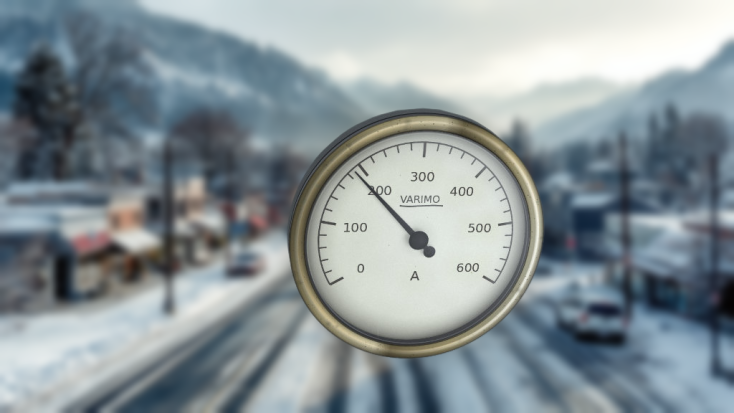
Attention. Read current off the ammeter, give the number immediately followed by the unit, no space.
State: 190A
